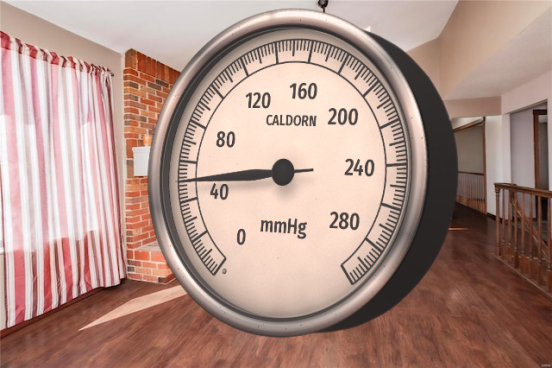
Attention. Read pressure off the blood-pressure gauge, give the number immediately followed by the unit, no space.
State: 50mmHg
